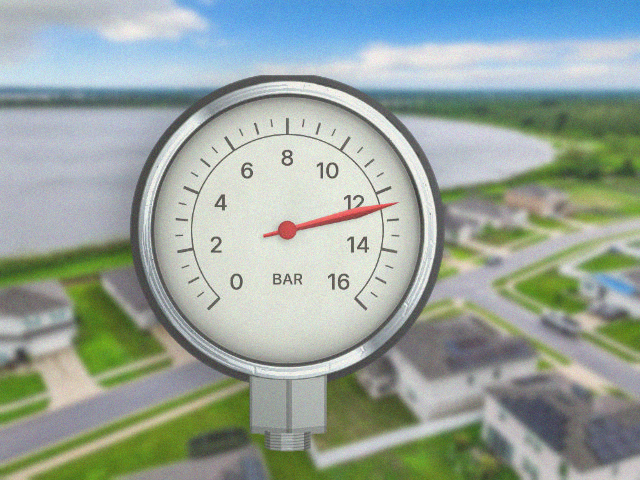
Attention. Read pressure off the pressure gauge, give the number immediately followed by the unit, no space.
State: 12.5bar
